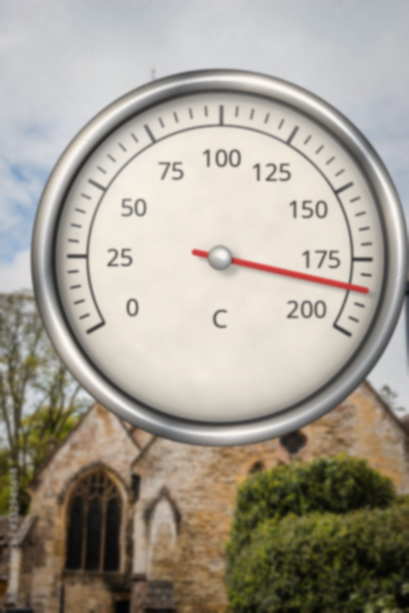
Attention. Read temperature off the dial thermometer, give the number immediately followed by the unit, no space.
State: 185°C
